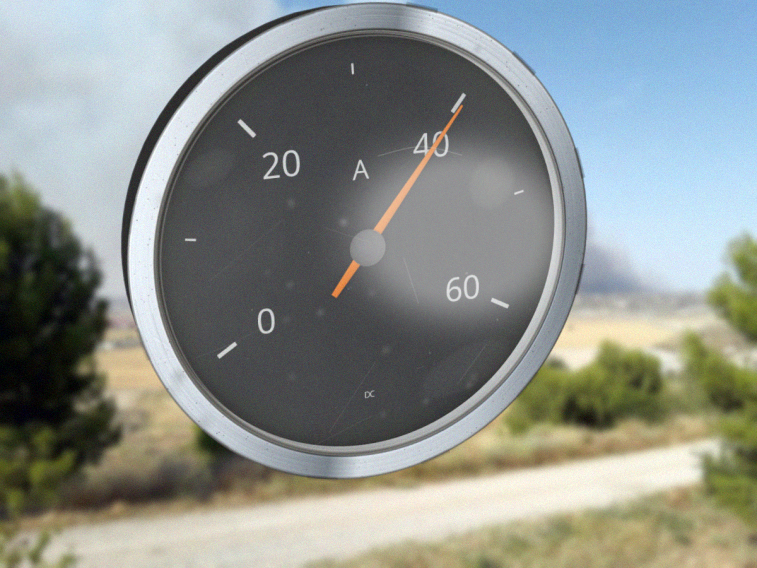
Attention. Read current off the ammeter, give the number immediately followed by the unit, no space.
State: 40A
